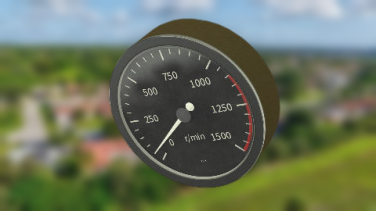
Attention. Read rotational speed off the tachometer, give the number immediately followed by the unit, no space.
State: 50rpm
